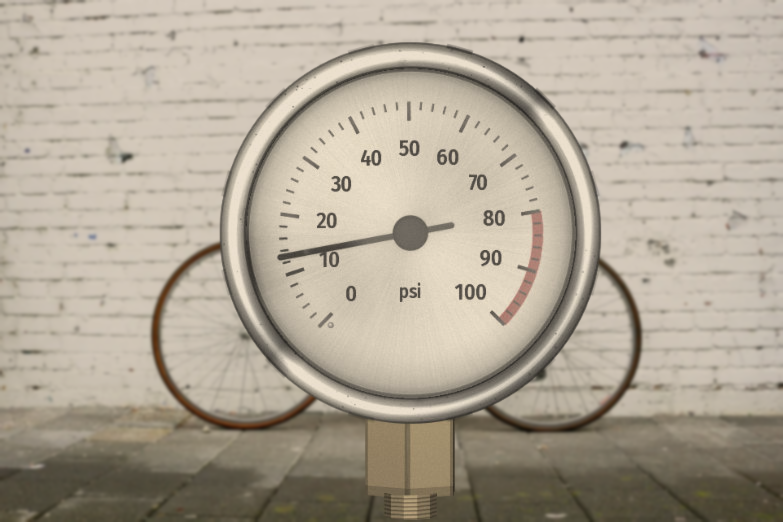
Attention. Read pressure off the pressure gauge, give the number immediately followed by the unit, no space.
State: 13psi
